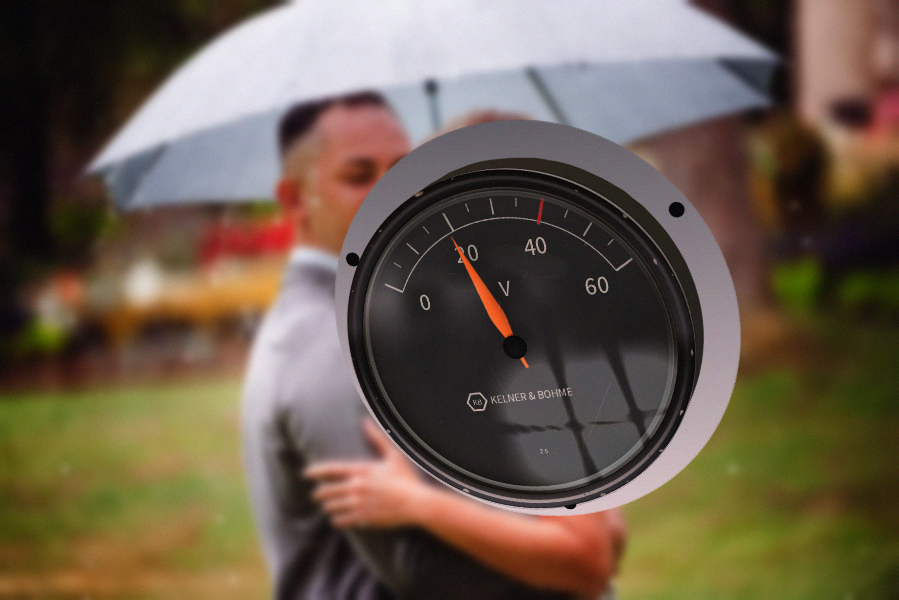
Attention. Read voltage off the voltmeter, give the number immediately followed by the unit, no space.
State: 20V
